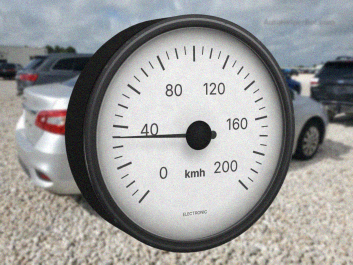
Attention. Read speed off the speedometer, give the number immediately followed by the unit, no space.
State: 35km/h
